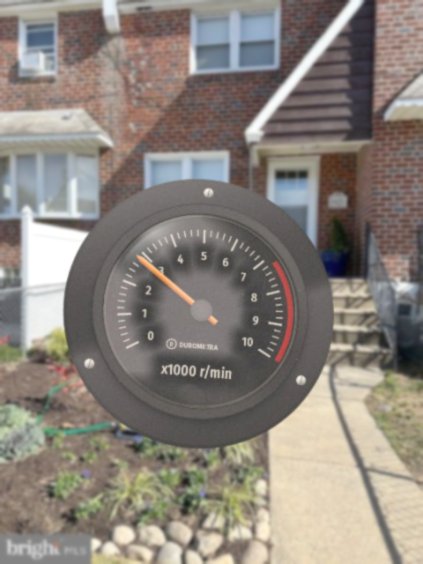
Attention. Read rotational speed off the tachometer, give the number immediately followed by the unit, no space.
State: 2800rpm
